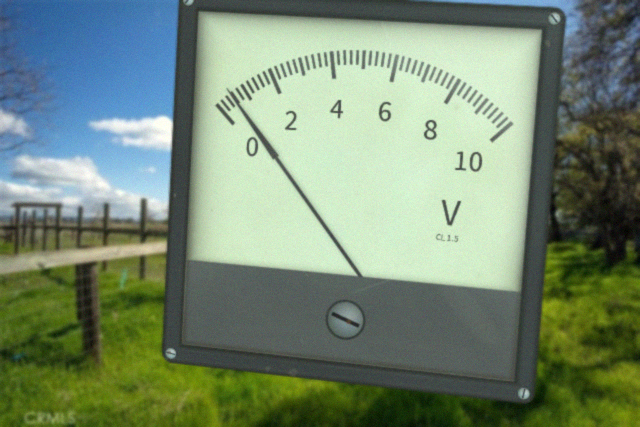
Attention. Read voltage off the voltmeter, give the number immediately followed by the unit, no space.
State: 0.6V
